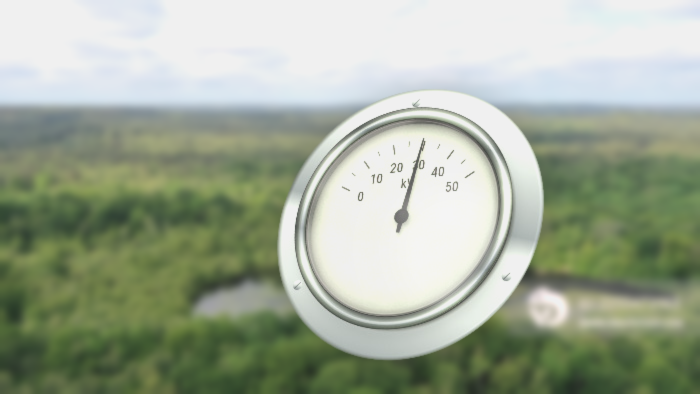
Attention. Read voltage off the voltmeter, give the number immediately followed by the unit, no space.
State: 30kV
